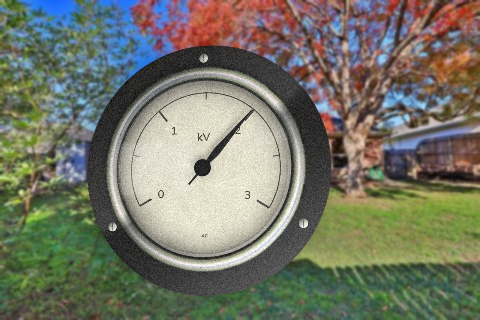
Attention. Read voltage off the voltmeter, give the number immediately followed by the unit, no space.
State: 2kV
